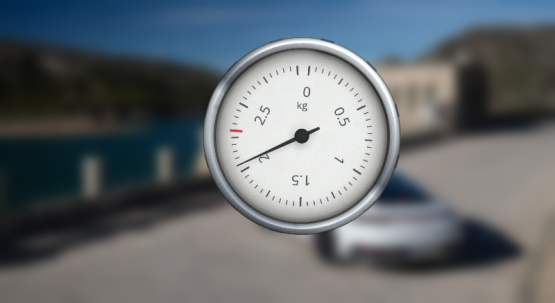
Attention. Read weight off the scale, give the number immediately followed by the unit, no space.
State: 2.05kg
